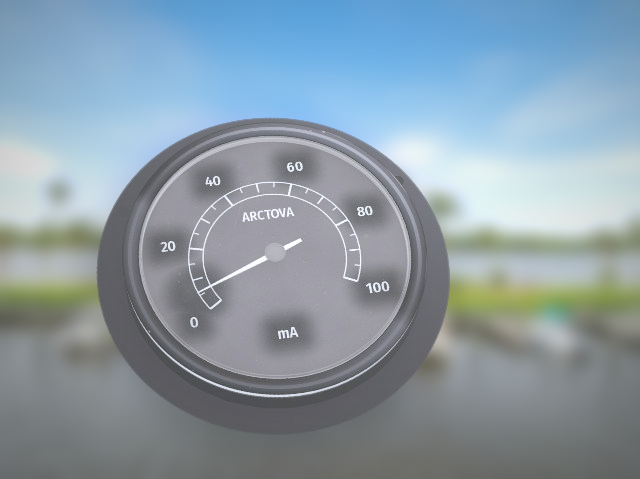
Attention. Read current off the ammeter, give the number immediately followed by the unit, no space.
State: 5mA
